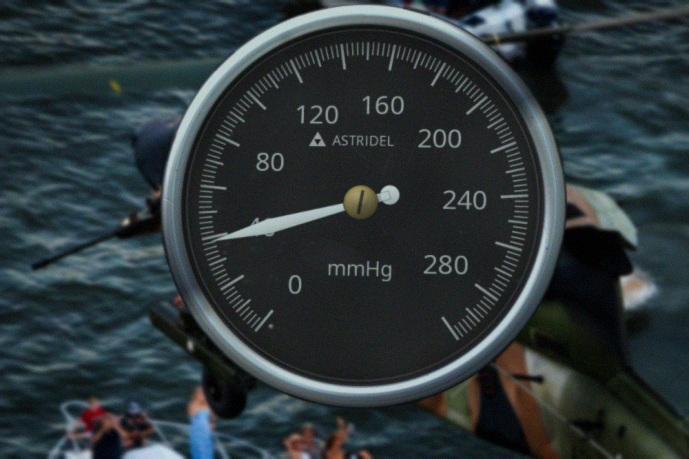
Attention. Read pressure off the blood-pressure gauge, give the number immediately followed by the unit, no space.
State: 38mmHg
